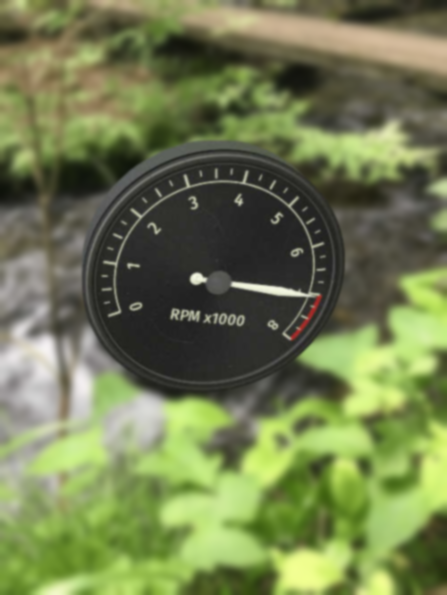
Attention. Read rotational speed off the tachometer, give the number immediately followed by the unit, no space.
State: 7000rpm
